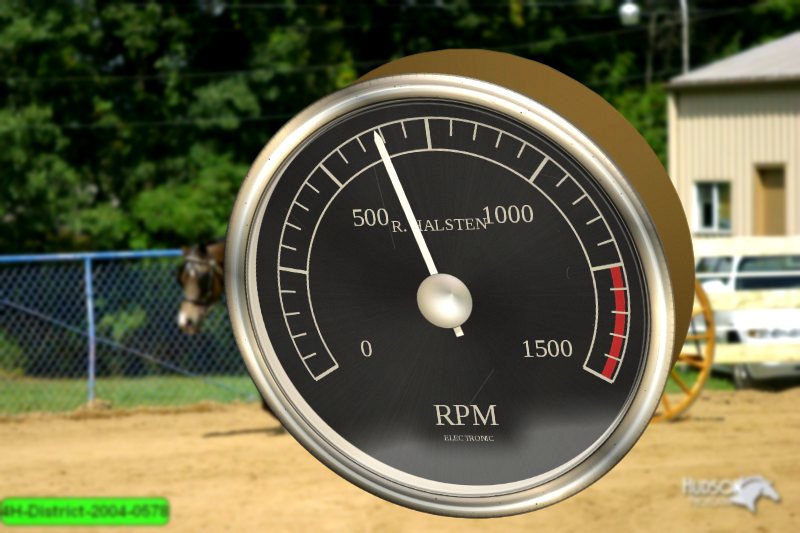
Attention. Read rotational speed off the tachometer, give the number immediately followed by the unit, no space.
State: 650rpm
